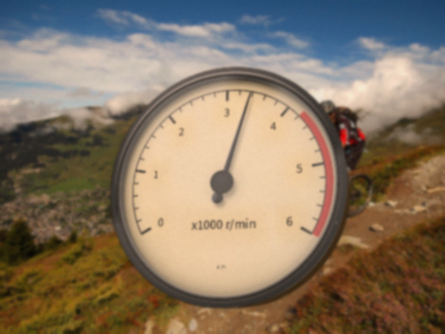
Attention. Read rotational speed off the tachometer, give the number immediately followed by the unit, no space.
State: 3400rpm
